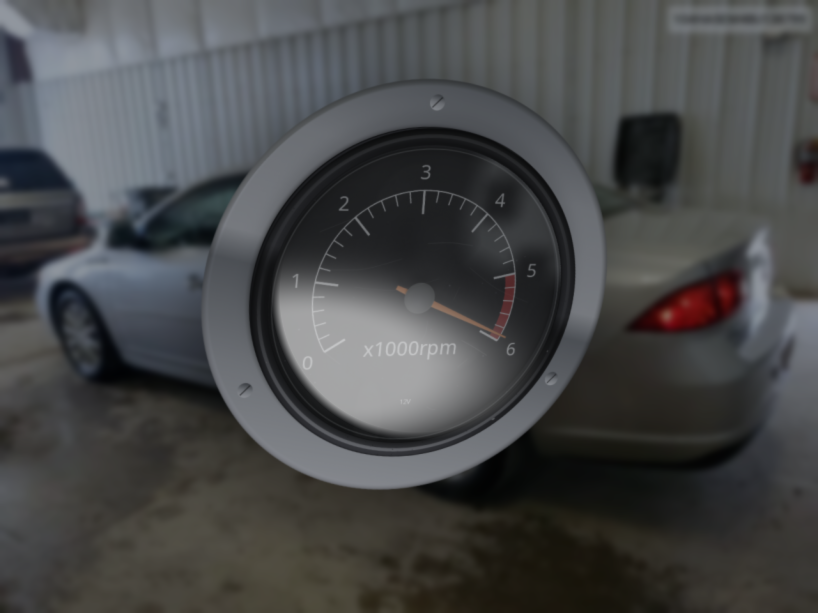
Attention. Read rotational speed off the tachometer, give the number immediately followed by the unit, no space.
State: 5900rpm
